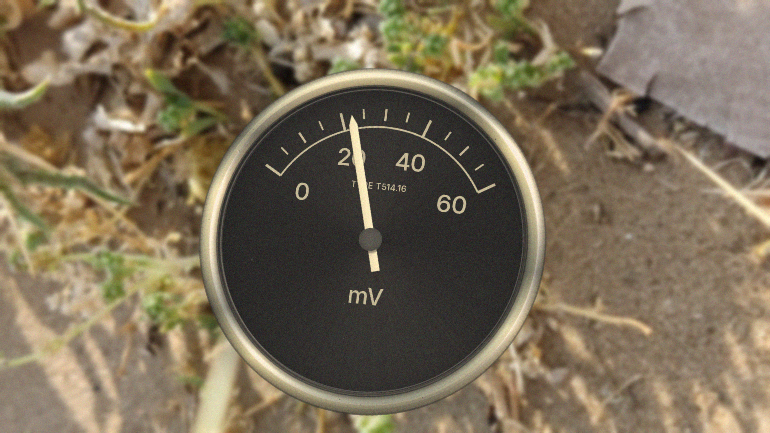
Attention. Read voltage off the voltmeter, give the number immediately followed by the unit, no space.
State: 22.5mV
